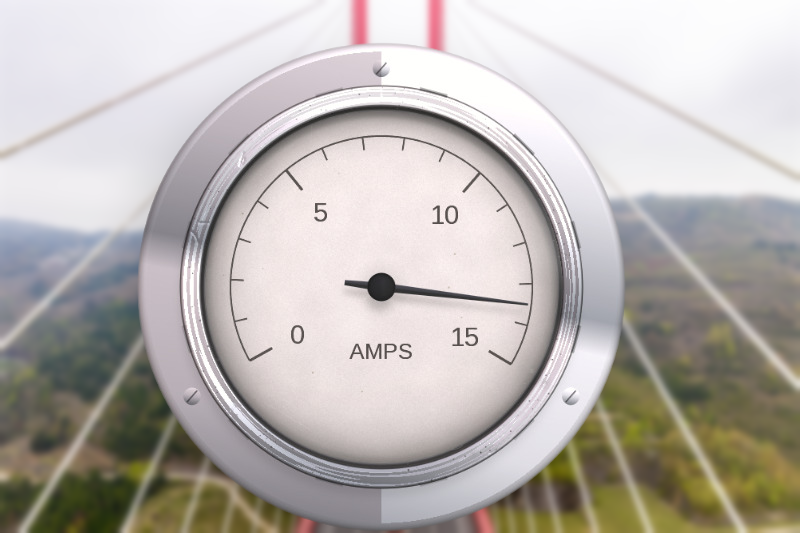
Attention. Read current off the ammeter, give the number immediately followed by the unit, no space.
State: 13.5A
